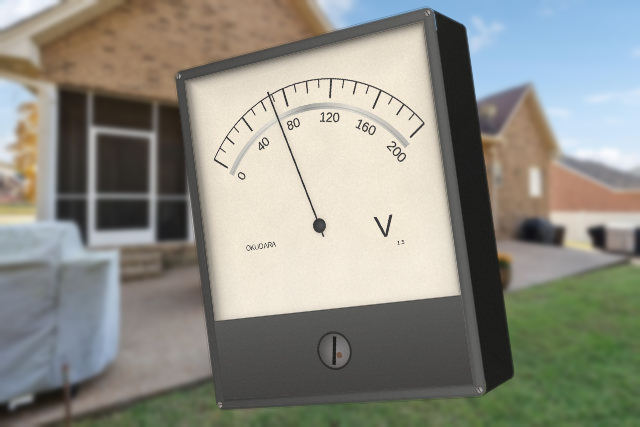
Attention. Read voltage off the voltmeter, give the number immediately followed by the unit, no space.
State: 70V
